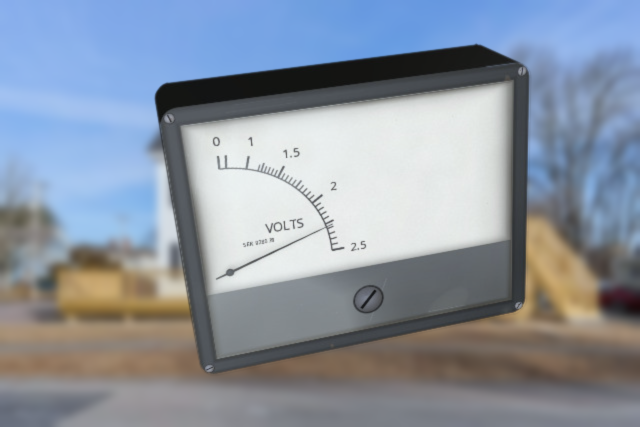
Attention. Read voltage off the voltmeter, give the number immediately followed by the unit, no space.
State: 2.25V
